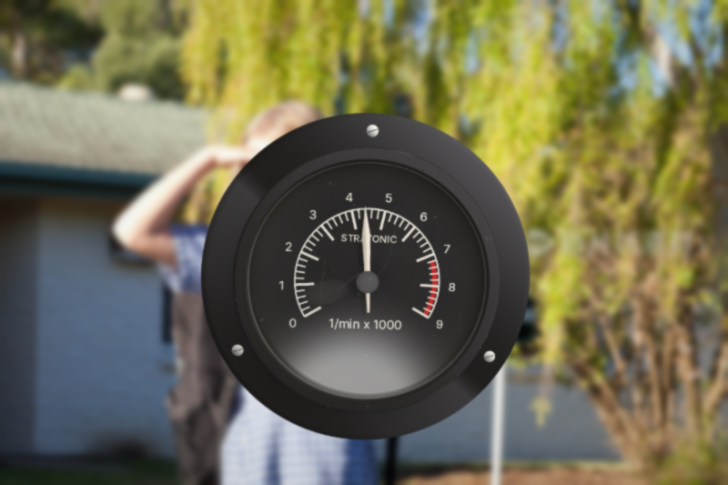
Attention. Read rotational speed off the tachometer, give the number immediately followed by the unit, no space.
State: 4400rpm
